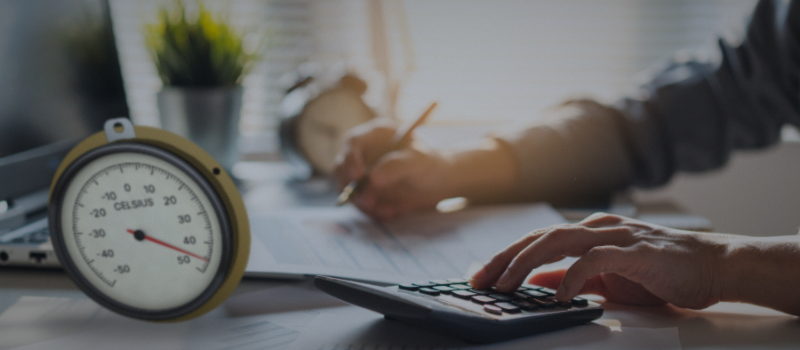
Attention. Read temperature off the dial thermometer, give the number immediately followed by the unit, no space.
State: 45°C
